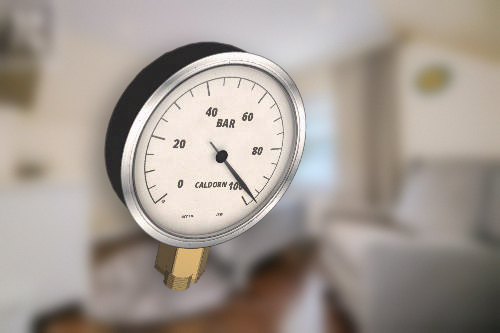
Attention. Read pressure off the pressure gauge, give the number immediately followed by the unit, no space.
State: 97.5bar
